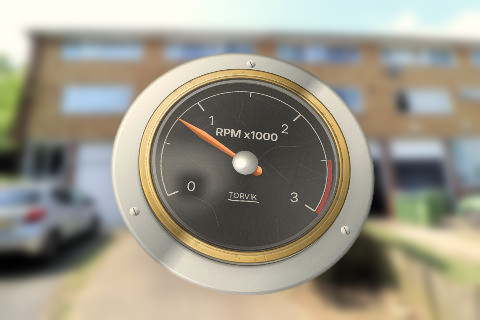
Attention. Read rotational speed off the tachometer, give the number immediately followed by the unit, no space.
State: 750rpm
